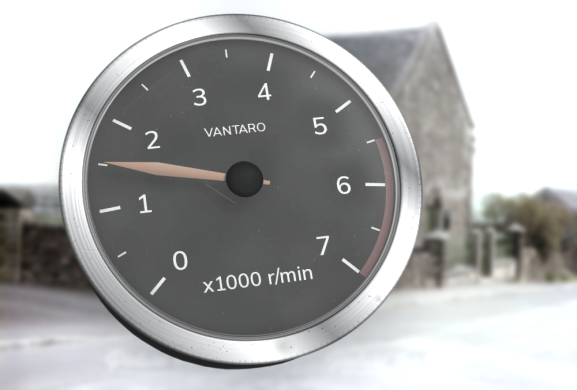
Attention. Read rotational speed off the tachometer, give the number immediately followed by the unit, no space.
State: 1500rpm
